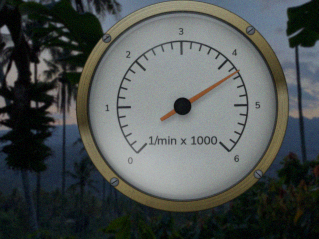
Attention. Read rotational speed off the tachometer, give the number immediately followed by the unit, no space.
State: 4300rpm
